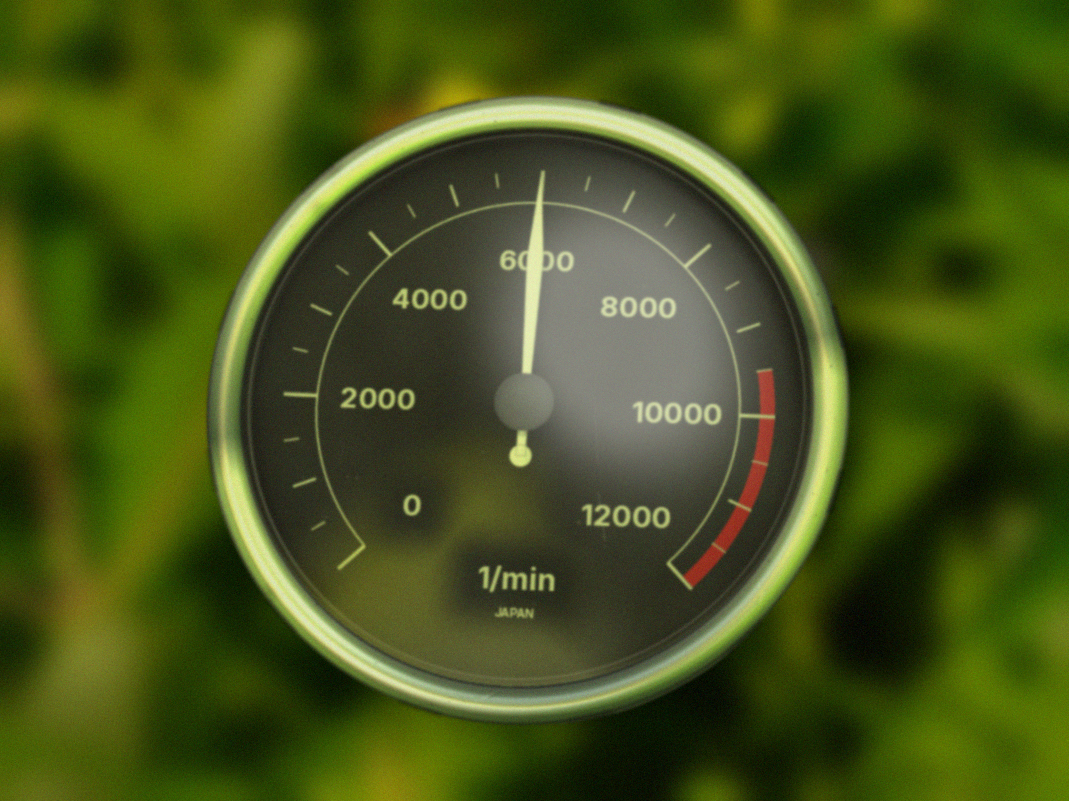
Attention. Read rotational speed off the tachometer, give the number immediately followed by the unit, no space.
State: 6000rpm
